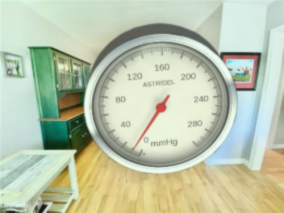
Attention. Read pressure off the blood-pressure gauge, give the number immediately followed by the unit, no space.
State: 10mmHg
